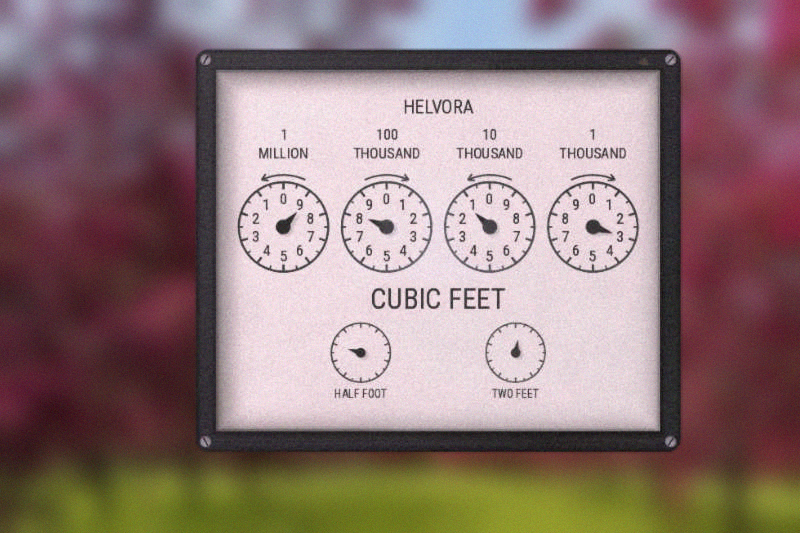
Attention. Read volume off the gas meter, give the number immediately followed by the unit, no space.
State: 881300ft³
